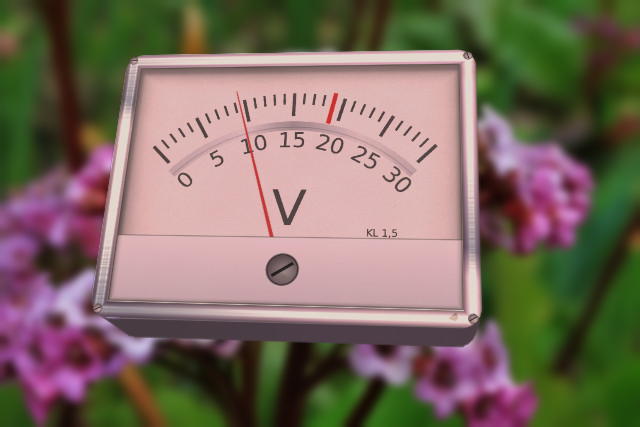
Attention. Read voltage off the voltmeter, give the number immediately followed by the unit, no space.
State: 9.5V
